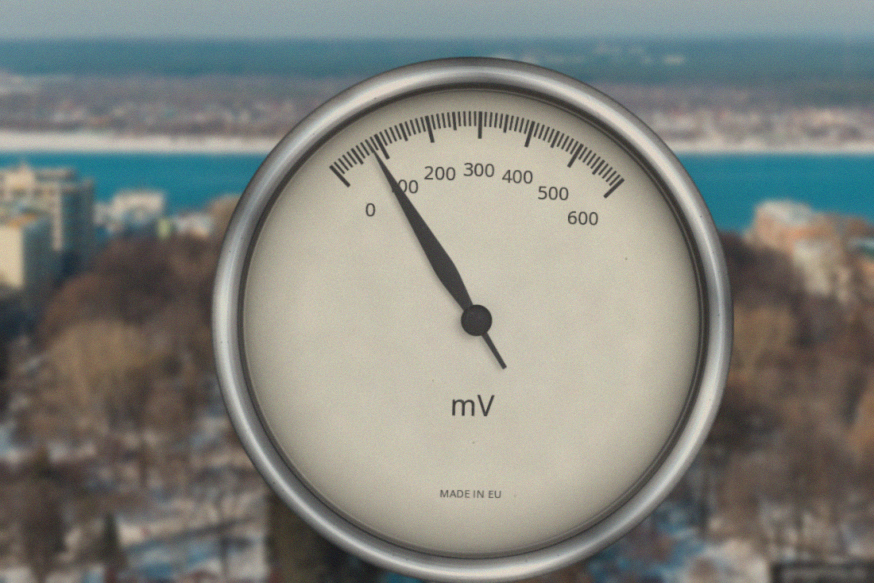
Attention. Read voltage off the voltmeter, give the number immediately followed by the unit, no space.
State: 80mV
